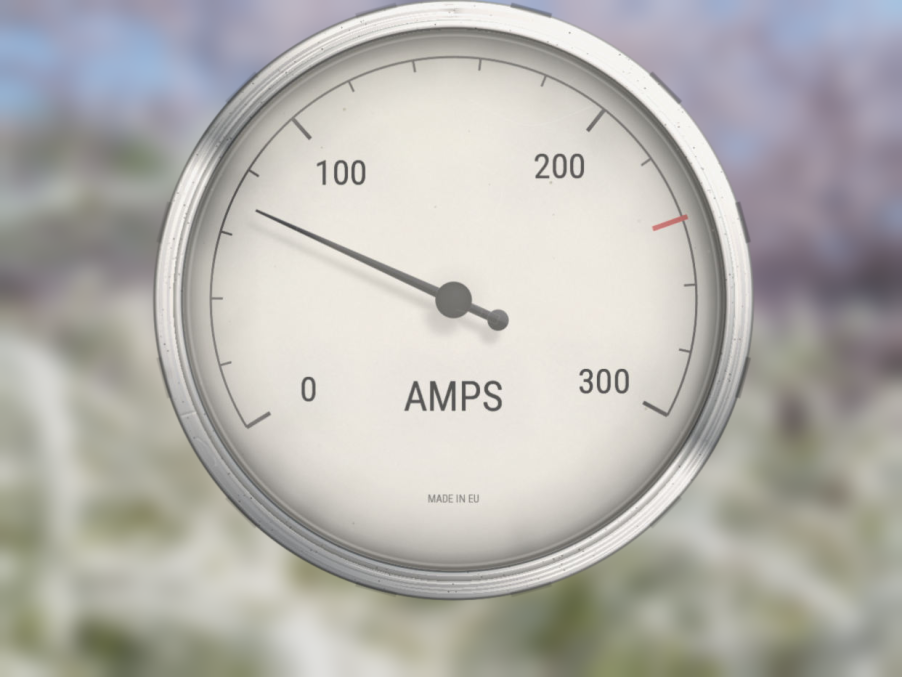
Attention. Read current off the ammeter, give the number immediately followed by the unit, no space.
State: 70A
